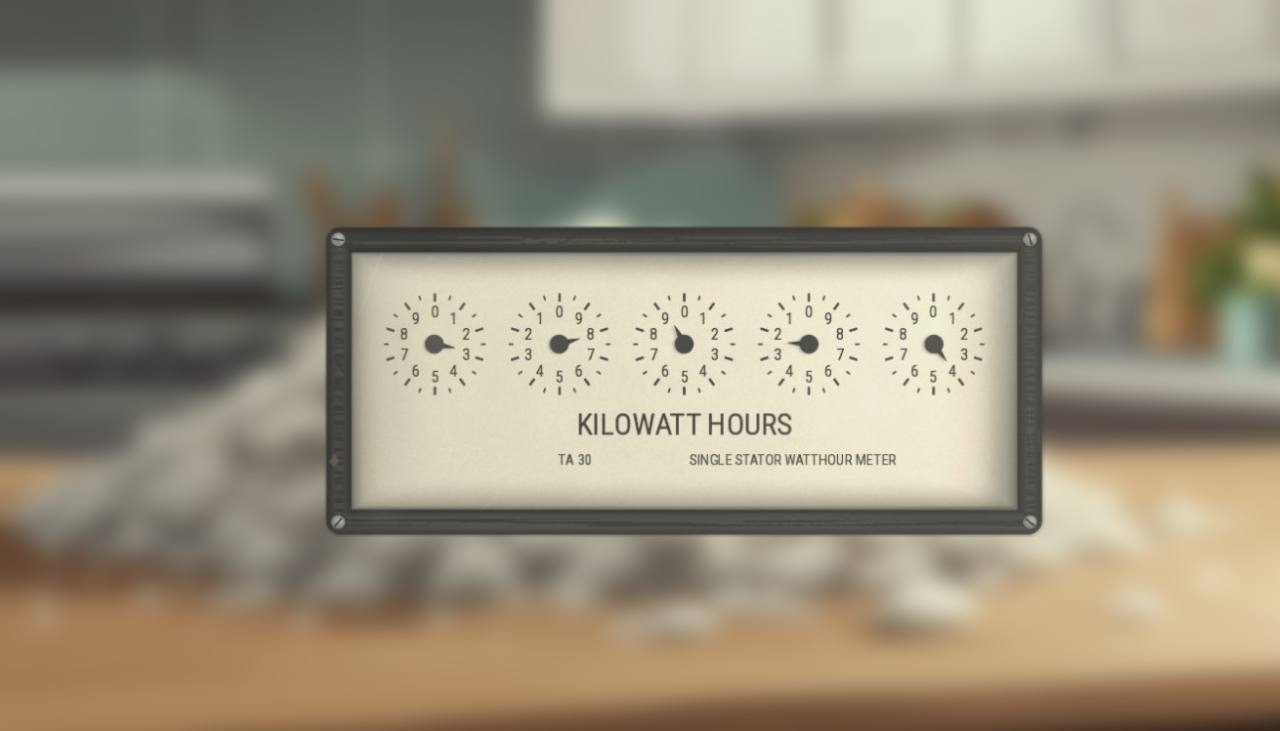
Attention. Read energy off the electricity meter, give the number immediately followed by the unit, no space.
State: 27924kWh
